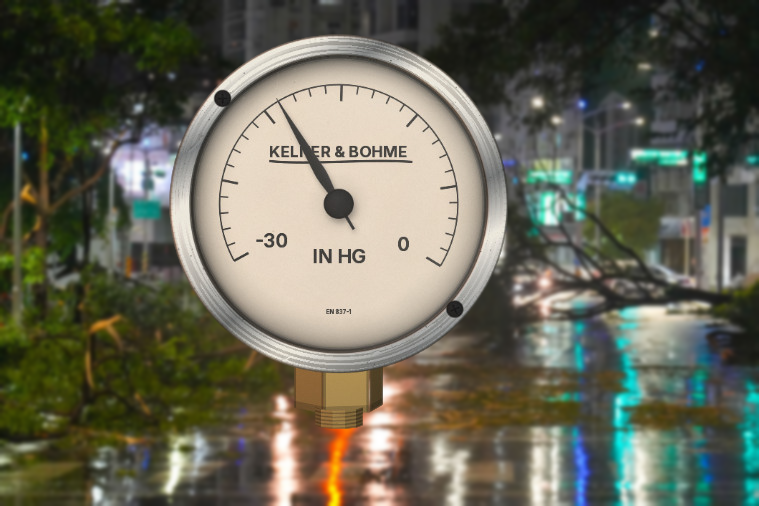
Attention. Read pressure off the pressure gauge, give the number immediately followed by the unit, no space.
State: -19inHg
